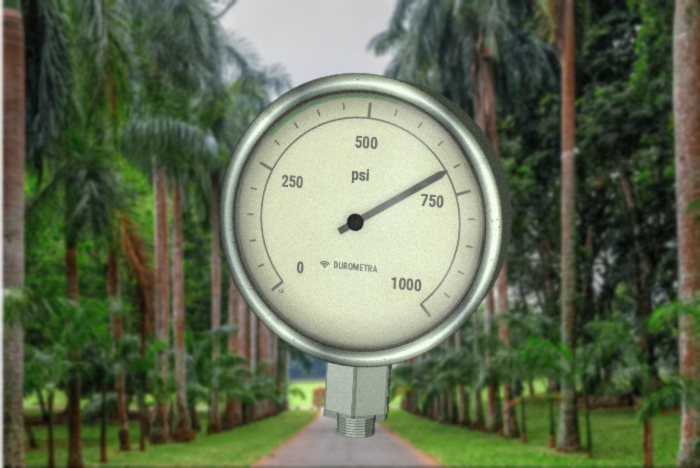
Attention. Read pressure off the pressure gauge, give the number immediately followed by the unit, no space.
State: 700psi
